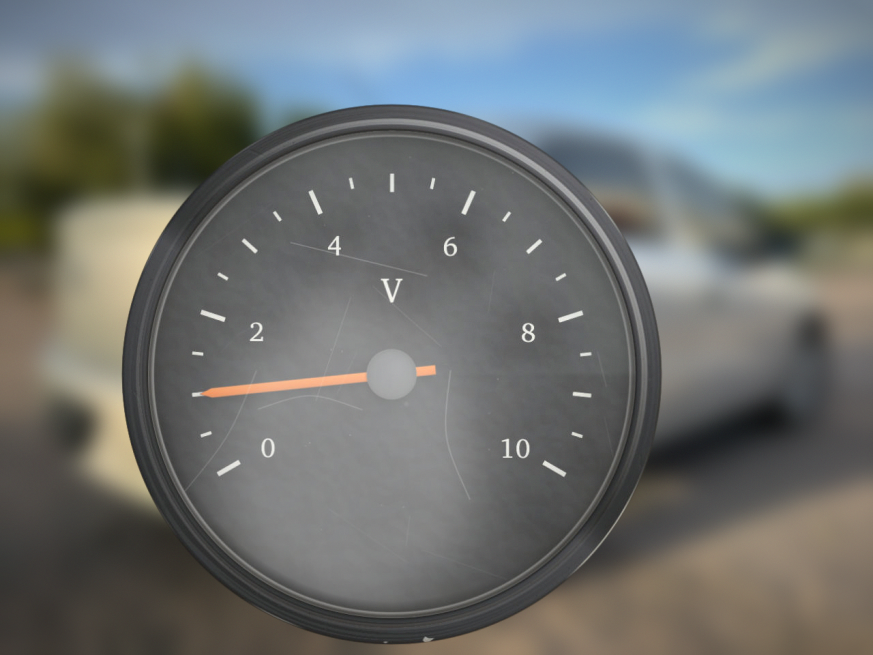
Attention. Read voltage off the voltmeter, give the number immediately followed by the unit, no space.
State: 1V
